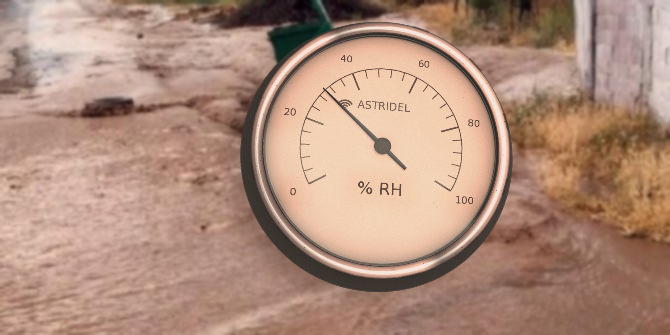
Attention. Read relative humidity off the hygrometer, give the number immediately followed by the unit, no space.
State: 30%
